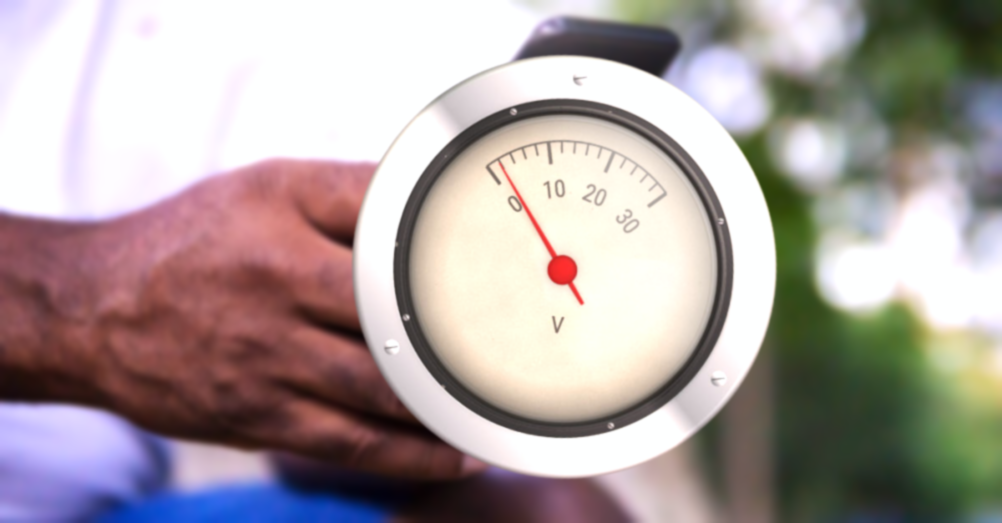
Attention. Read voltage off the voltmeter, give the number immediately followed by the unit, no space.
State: 2V
